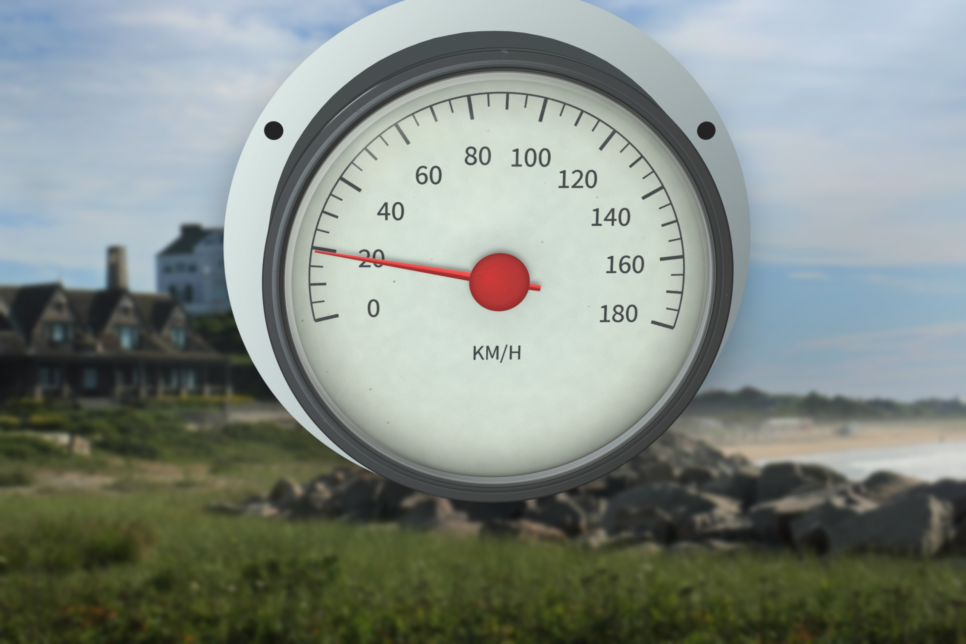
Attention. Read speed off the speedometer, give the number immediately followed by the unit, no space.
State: 20km/h
